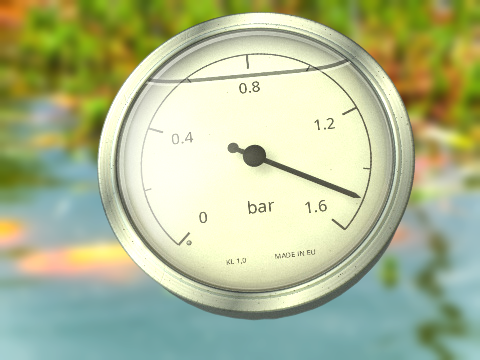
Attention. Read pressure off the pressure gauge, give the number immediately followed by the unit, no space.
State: 1.5bar
